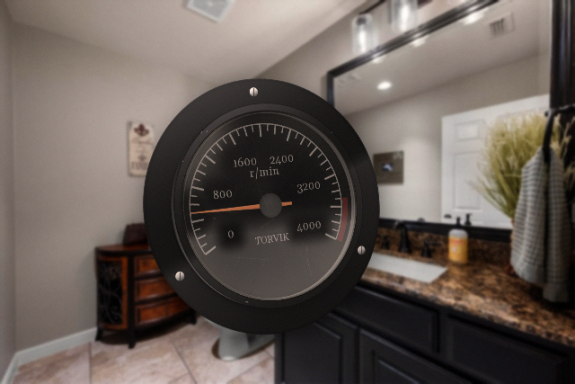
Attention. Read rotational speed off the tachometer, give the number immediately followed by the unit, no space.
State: 500rpm
